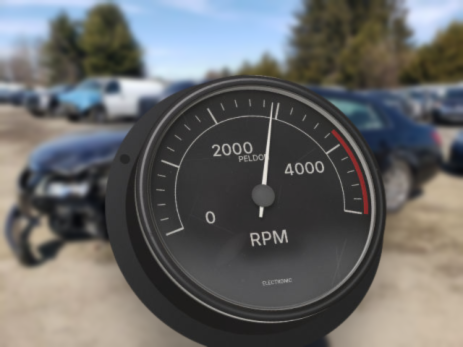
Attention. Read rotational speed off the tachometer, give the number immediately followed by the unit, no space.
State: 2900rpm
